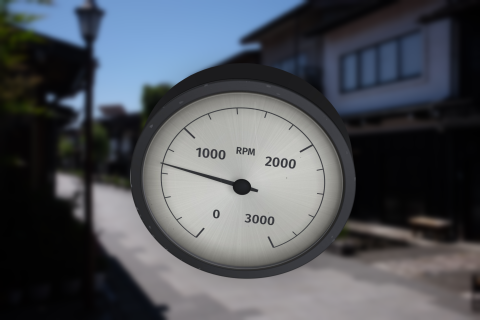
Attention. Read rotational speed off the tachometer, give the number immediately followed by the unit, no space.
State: 700rpm
